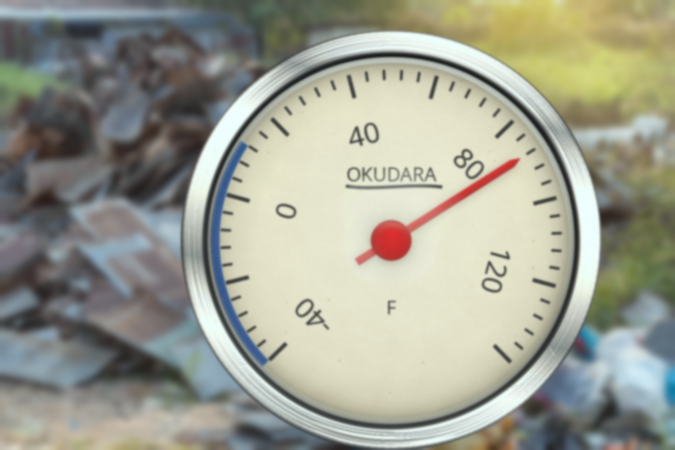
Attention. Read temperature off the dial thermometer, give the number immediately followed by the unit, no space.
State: 88°F
